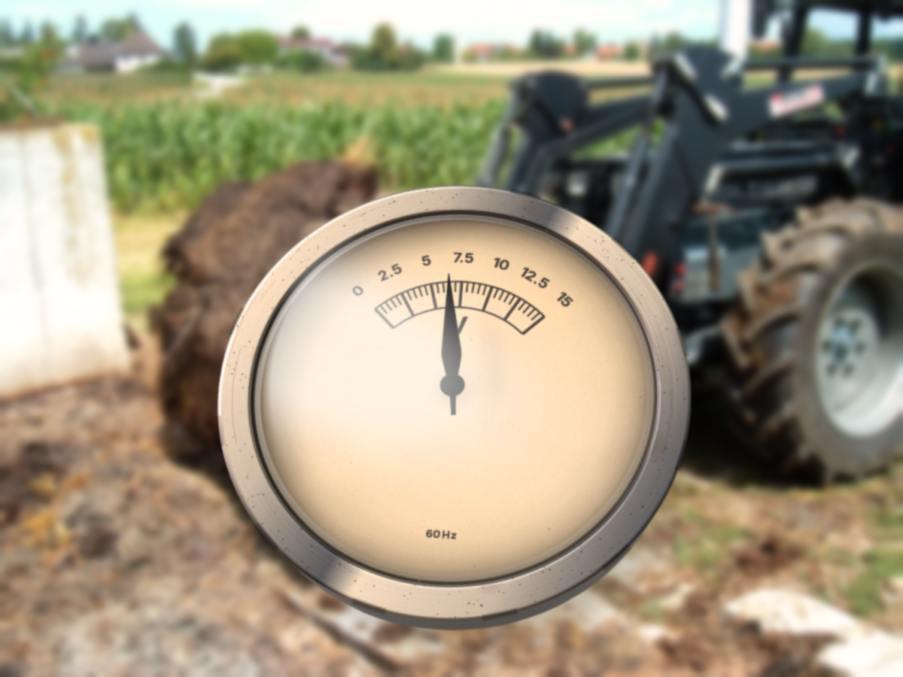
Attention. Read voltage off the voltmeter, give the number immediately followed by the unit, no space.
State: 6.5V
